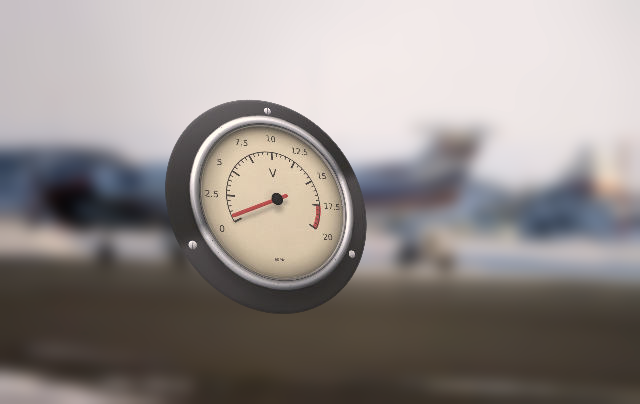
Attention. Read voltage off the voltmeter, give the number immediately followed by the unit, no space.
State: 0.5V
